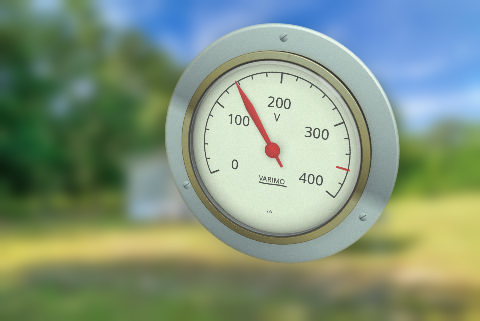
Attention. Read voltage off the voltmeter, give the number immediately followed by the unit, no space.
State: 140V
